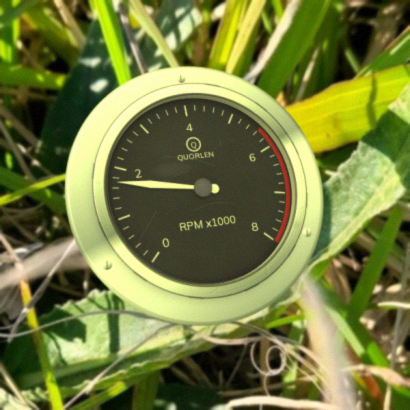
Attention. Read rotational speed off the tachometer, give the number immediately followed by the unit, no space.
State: 1700rpm
